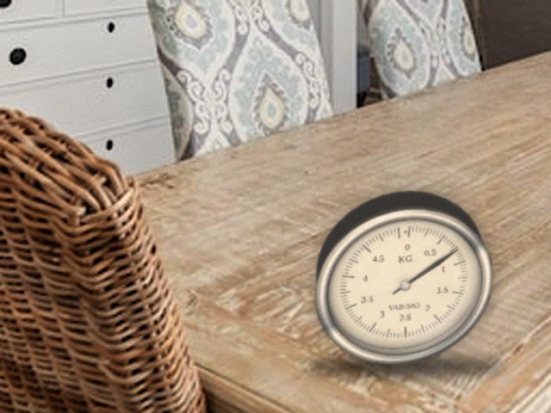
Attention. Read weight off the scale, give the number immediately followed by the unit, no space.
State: 0.75kg
